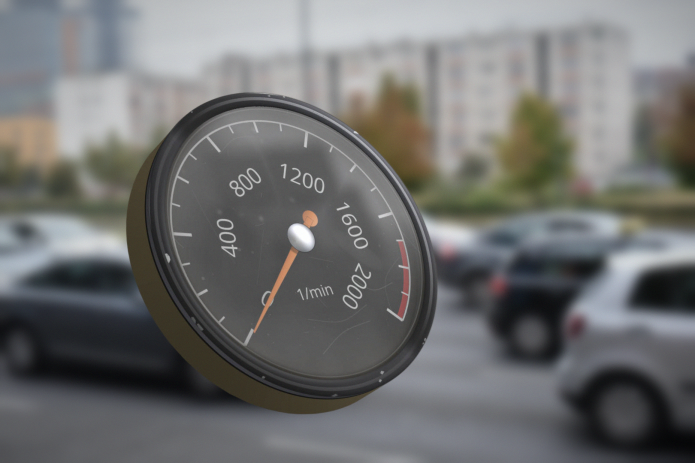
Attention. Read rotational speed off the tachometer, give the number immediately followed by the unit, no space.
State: 0rpm
